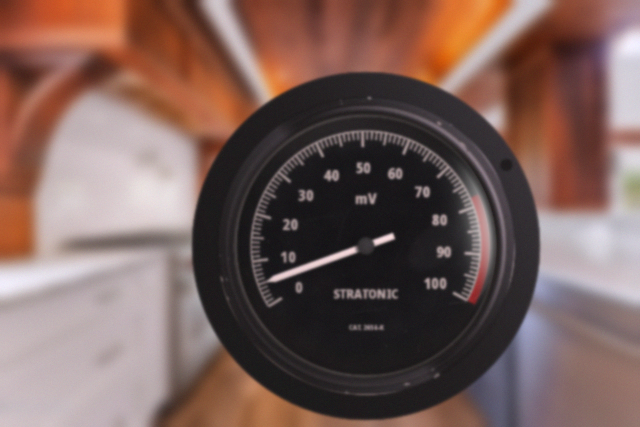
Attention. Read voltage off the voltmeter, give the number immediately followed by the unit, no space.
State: 5mV
